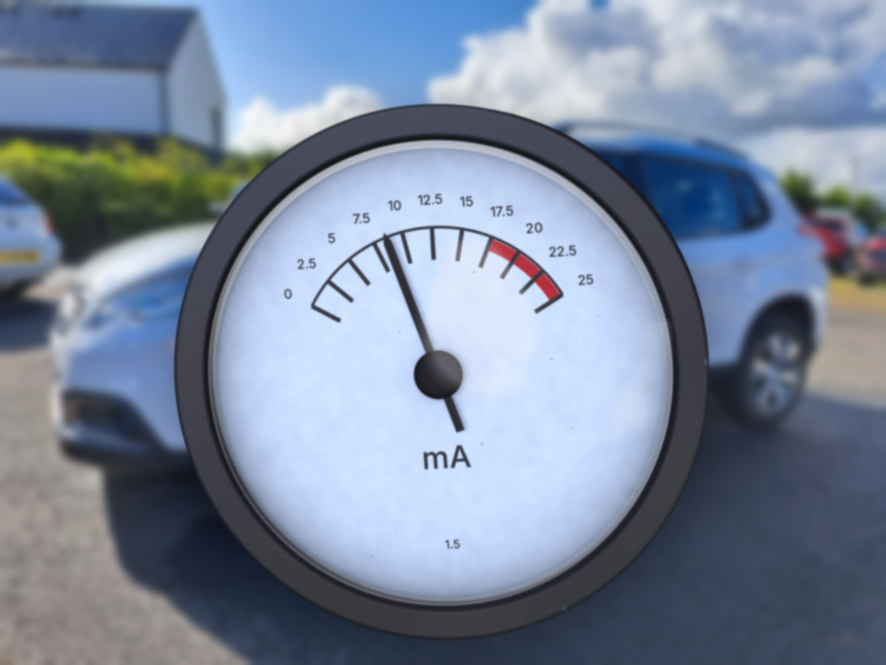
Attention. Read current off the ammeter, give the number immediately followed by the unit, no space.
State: 8.75mA
